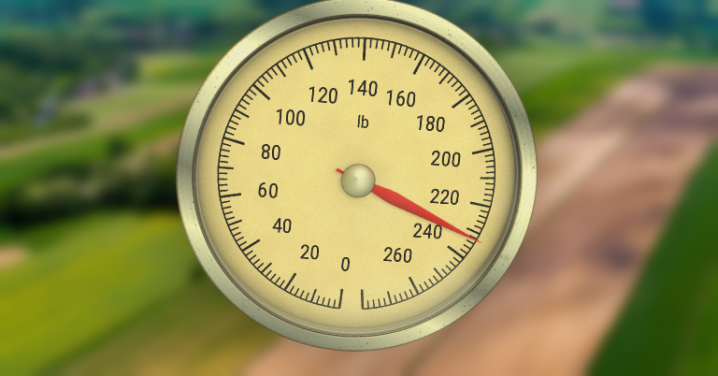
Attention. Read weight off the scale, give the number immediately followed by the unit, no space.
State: 232lb
